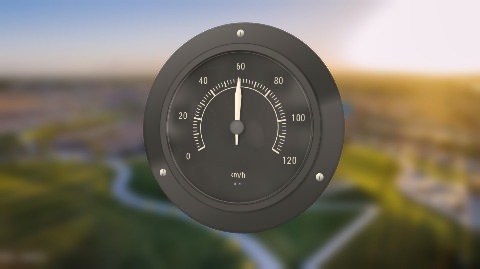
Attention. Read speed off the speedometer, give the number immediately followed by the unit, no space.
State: 60km/h
